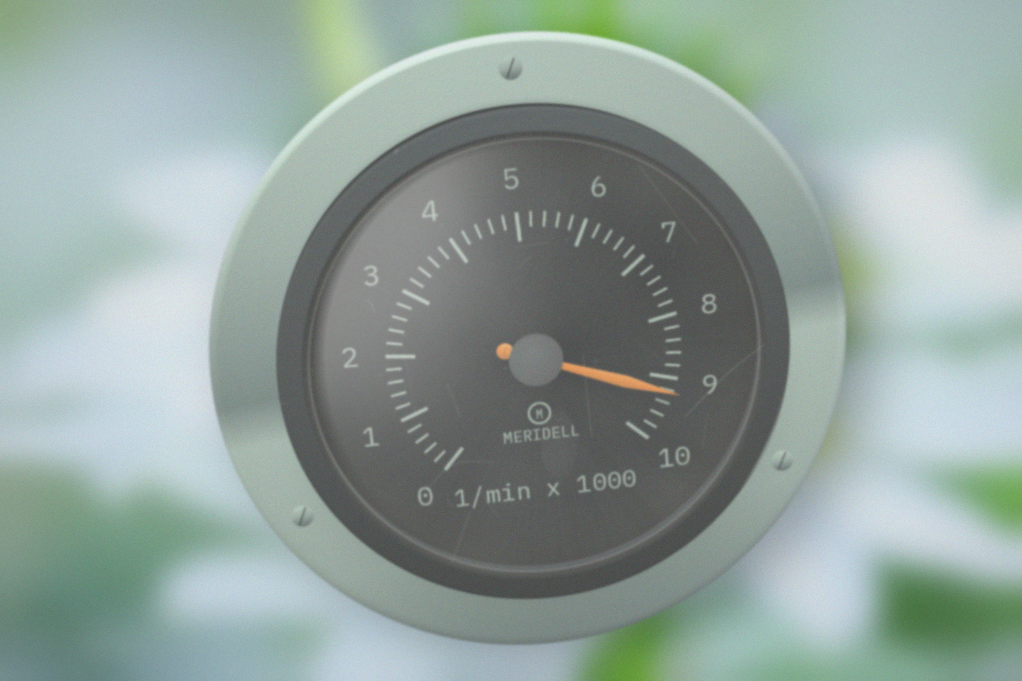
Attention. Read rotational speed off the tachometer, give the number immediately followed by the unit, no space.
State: 9200rpm
